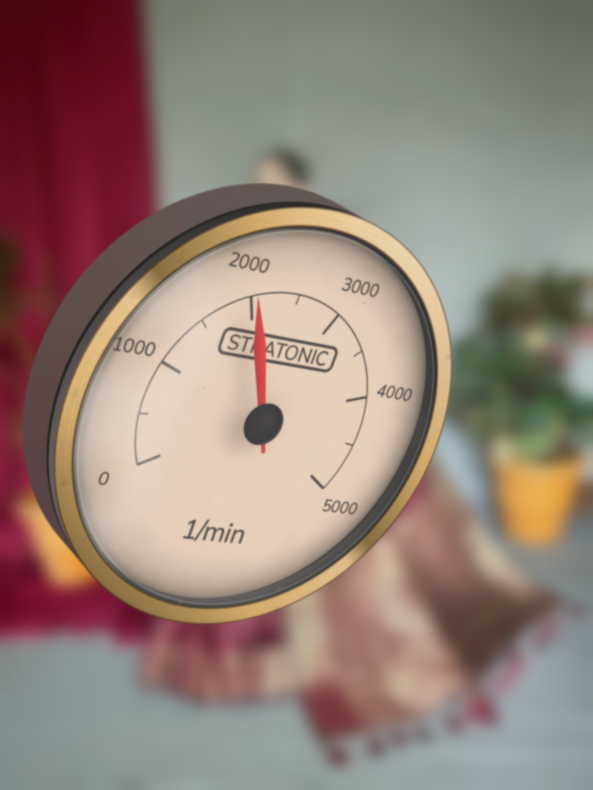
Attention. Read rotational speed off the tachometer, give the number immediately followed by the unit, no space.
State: 2000rpm
